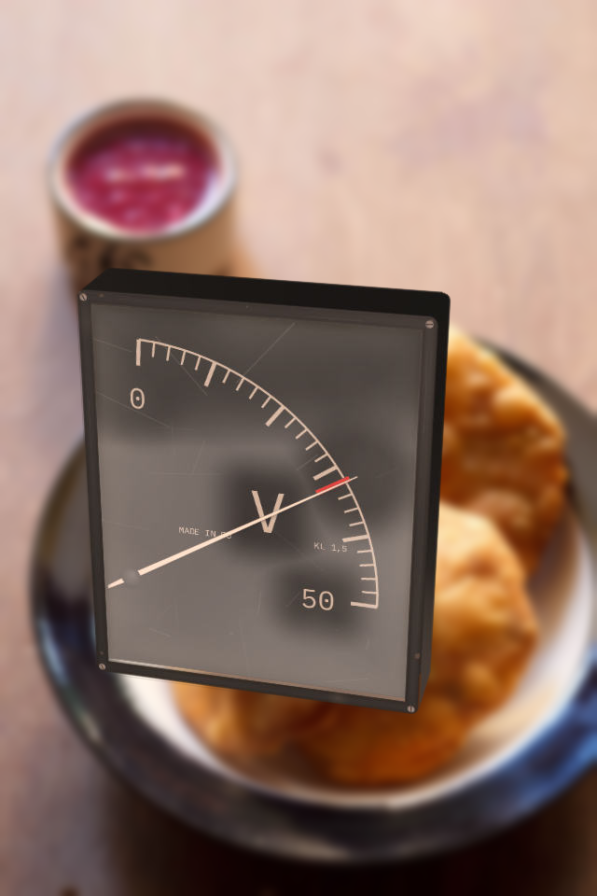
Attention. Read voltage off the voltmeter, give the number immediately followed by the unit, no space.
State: 32V
